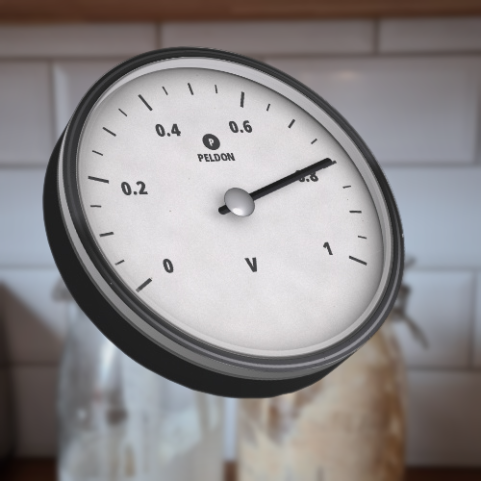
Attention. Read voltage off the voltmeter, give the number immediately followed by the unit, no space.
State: 0.8V
